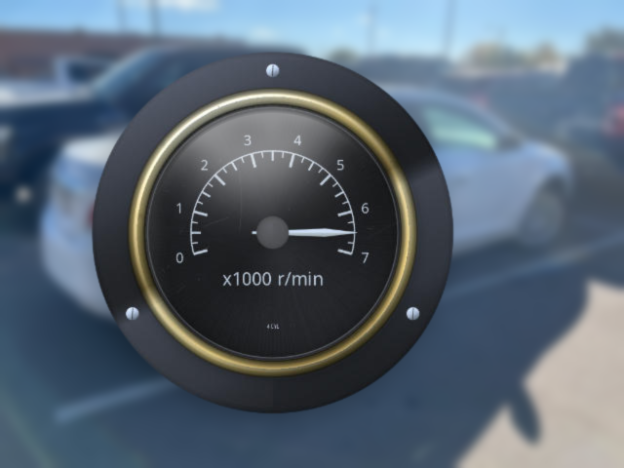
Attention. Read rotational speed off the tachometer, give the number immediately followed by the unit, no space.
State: 6500rpm
